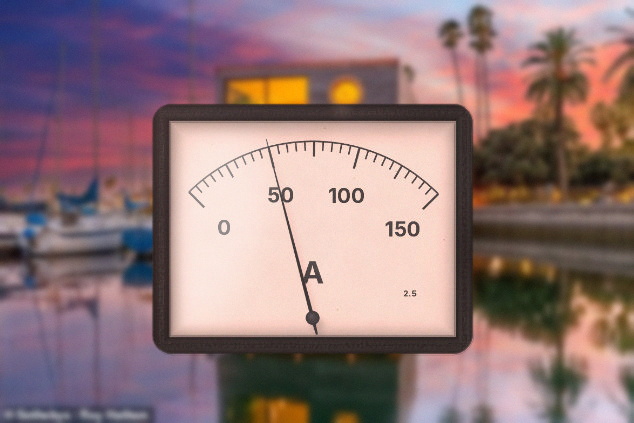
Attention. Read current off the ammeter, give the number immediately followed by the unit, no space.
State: 50A
